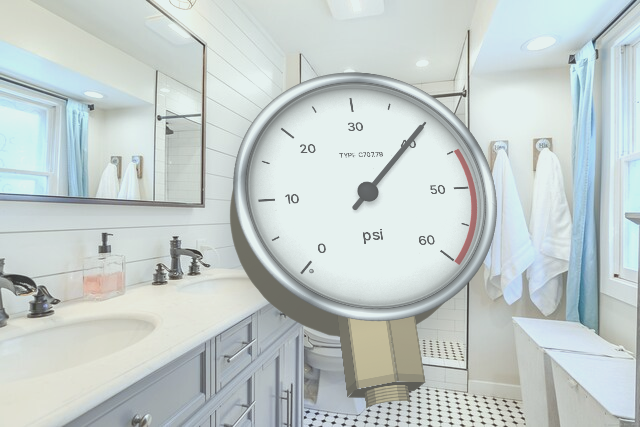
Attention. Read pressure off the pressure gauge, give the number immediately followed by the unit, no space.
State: 40psi
